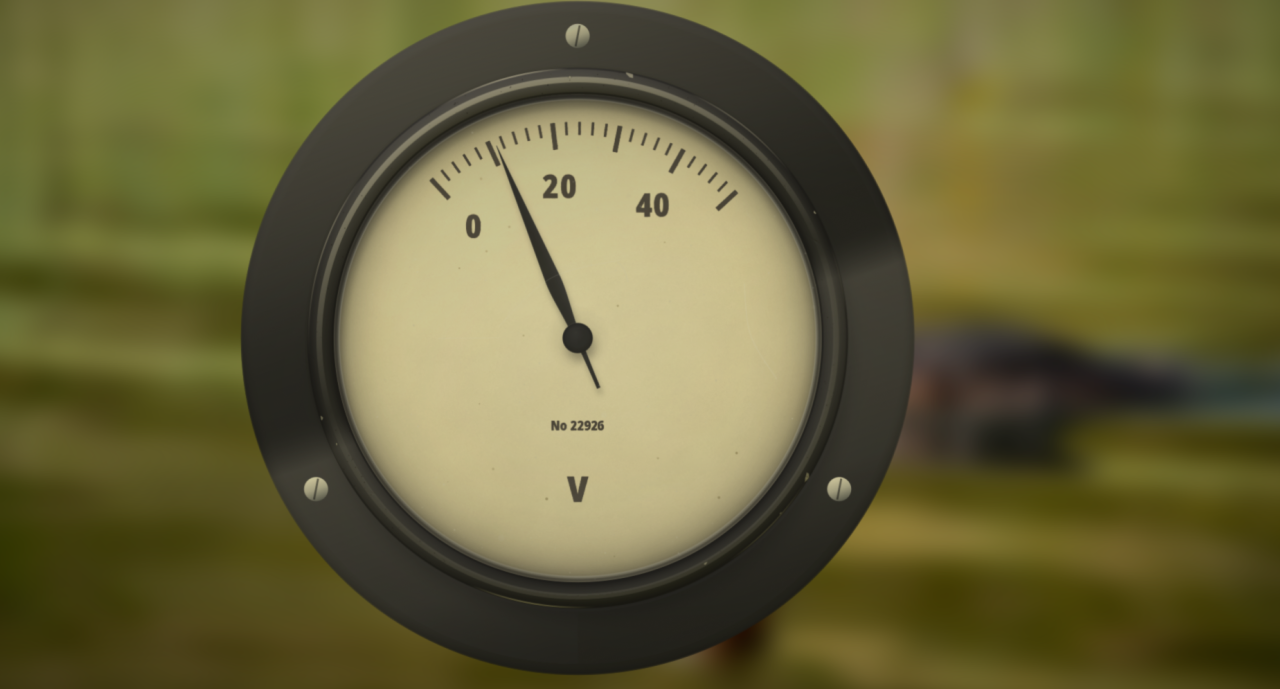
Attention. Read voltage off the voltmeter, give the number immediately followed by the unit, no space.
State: 11V
